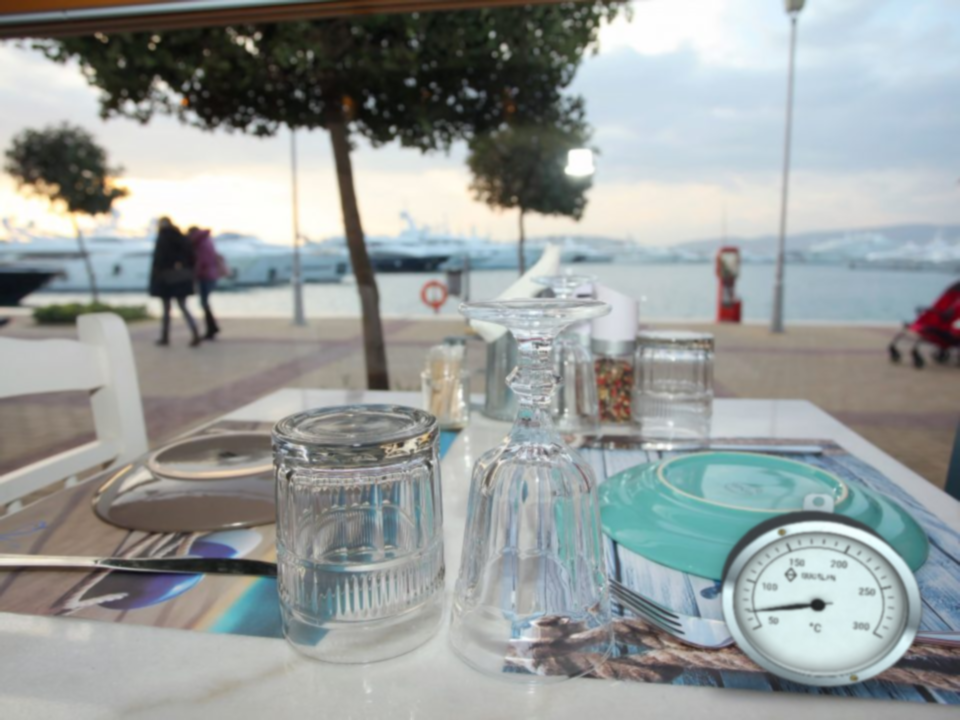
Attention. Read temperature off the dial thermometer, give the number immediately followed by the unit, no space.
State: 70°C
